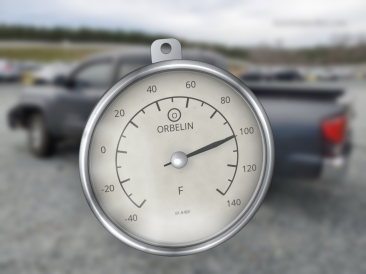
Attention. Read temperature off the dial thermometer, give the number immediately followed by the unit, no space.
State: 100°F
